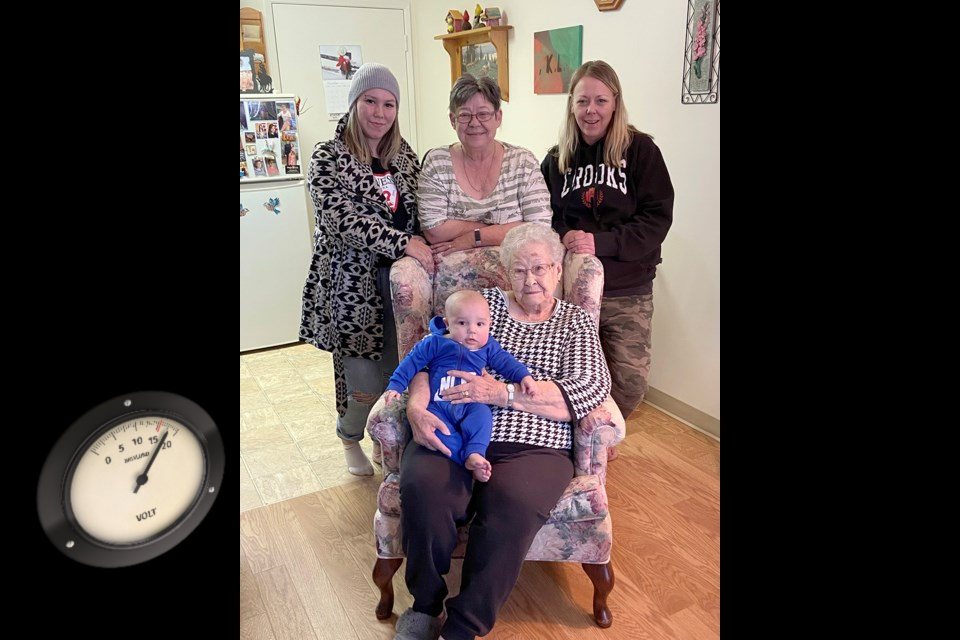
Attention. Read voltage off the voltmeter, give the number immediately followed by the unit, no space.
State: 17.5V
